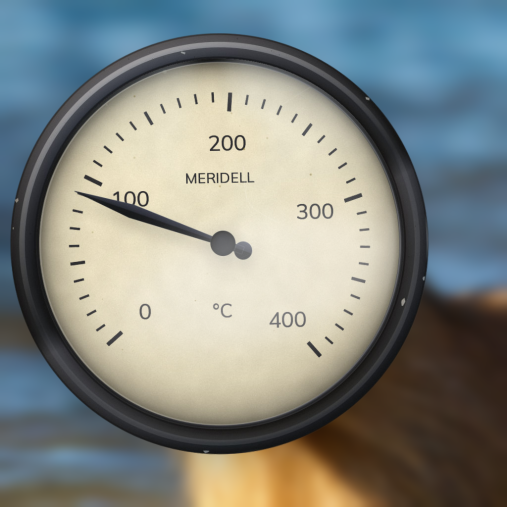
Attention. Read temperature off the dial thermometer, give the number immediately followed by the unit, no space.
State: 90°C
